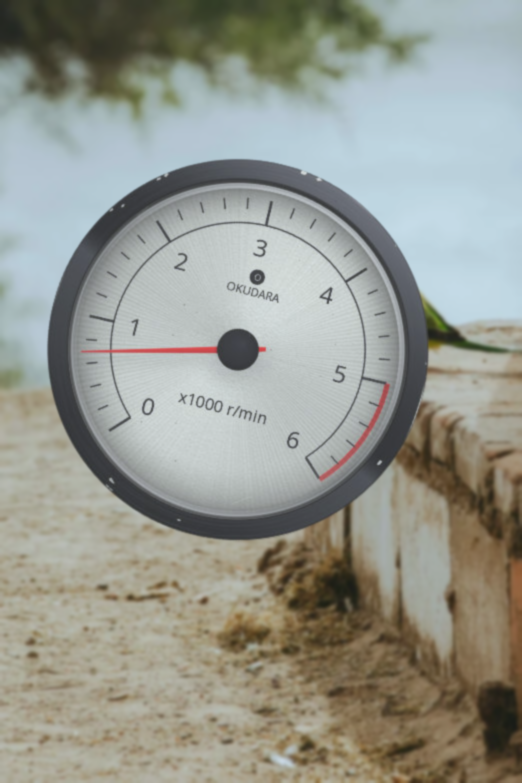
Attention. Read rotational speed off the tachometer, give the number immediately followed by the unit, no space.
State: 700rpm
